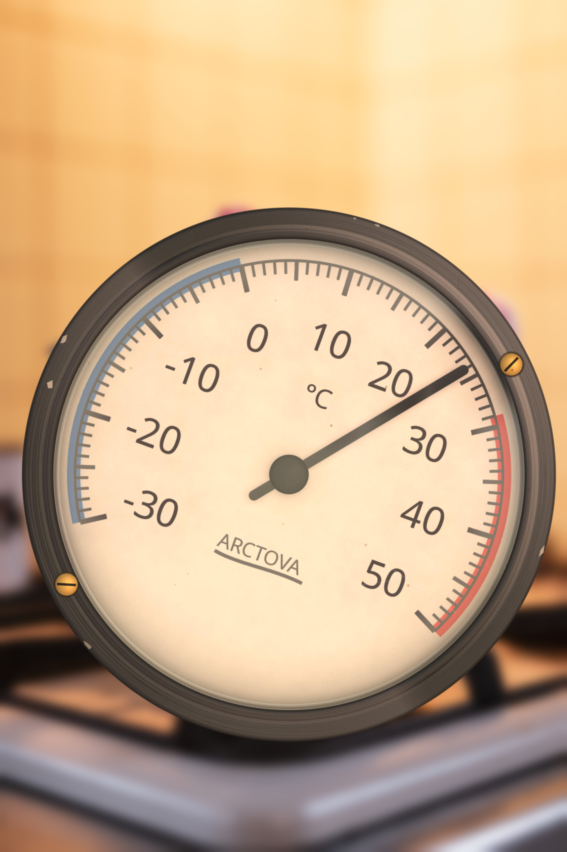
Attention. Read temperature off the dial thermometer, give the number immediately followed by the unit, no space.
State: 24°C
